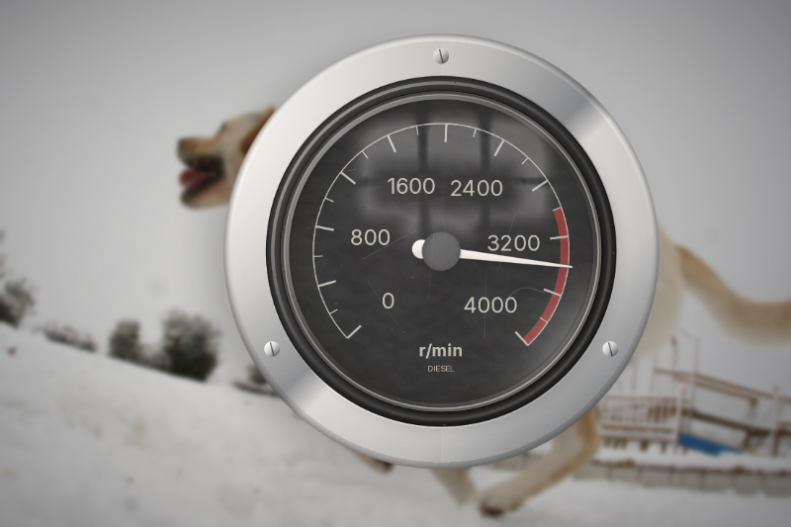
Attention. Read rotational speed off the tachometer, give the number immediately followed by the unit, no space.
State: 3400rpm
